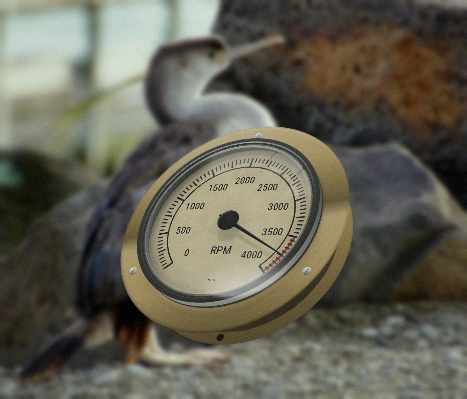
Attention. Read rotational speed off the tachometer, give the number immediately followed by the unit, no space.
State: 3750rpm
